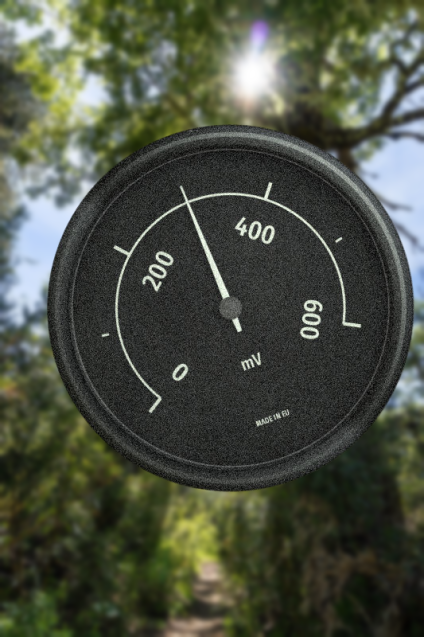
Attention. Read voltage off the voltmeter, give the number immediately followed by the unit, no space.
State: 300mV
